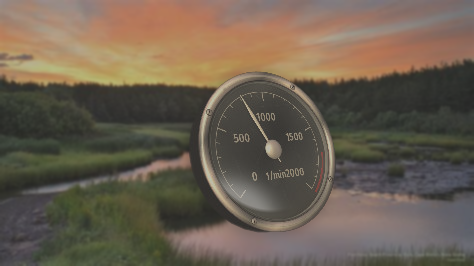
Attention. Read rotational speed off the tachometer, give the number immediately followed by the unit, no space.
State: 800rpm
